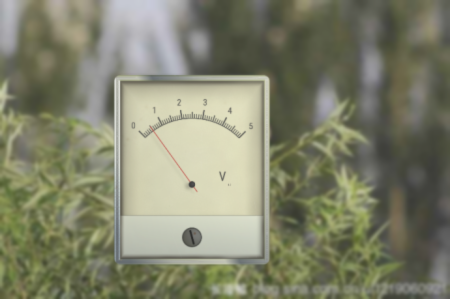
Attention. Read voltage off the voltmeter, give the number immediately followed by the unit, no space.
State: 0.5V
